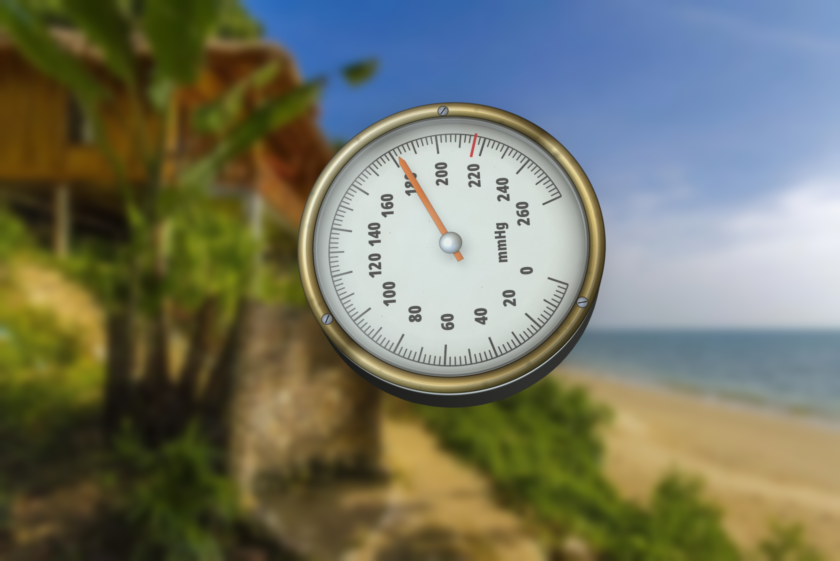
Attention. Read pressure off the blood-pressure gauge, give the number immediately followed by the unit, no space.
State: 182mmHg
